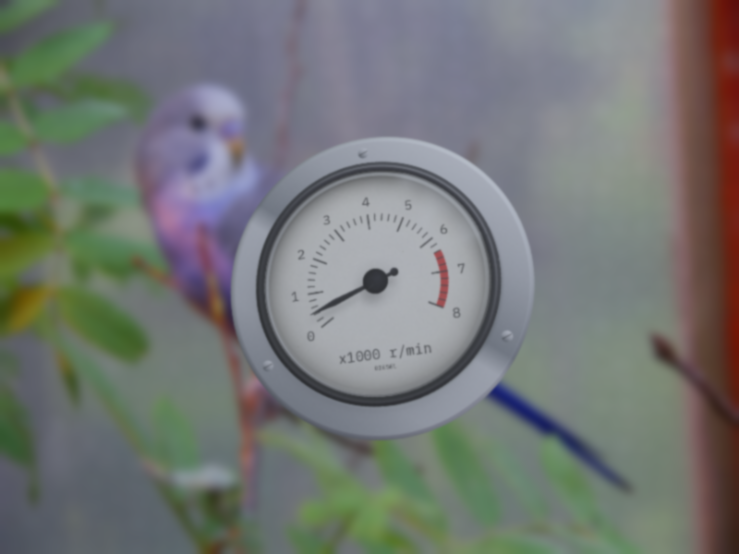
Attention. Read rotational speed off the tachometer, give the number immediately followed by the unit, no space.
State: 400rpm
